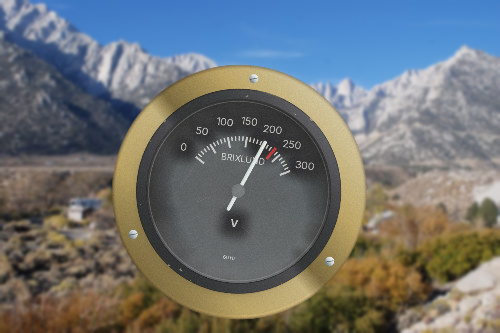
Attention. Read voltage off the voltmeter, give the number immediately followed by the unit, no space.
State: 200V
